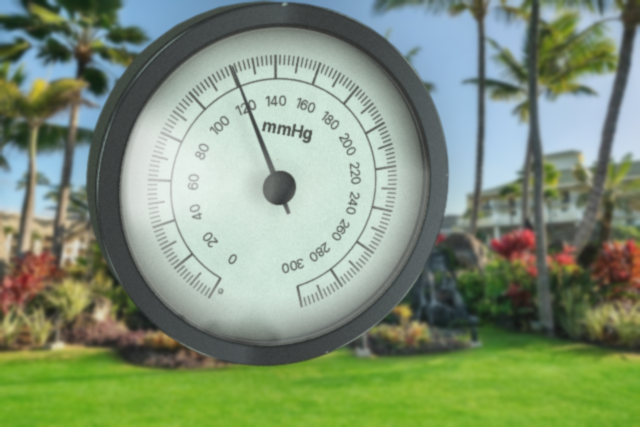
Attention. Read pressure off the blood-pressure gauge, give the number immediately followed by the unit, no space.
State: 120mmHg
